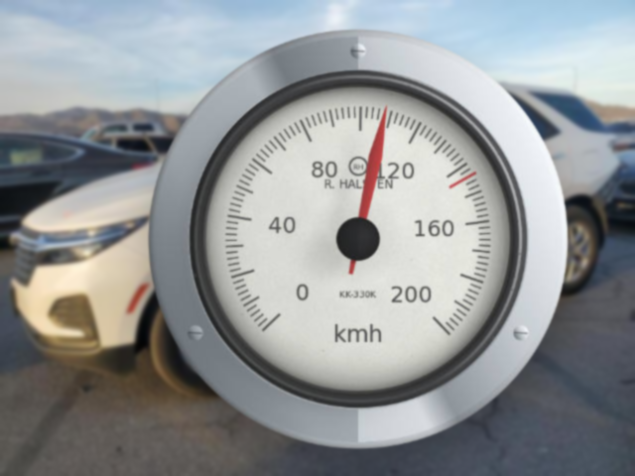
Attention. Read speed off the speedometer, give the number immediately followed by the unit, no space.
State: 108km/h
